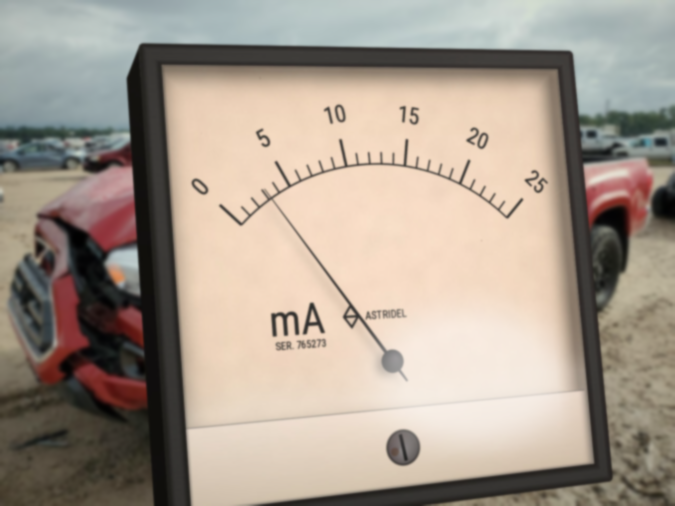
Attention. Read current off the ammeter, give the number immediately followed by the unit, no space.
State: 3mA
